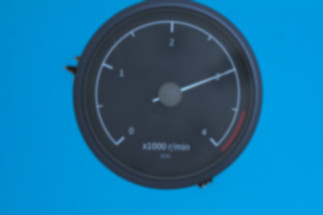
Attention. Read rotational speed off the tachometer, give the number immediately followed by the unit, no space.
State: 3000rpm
